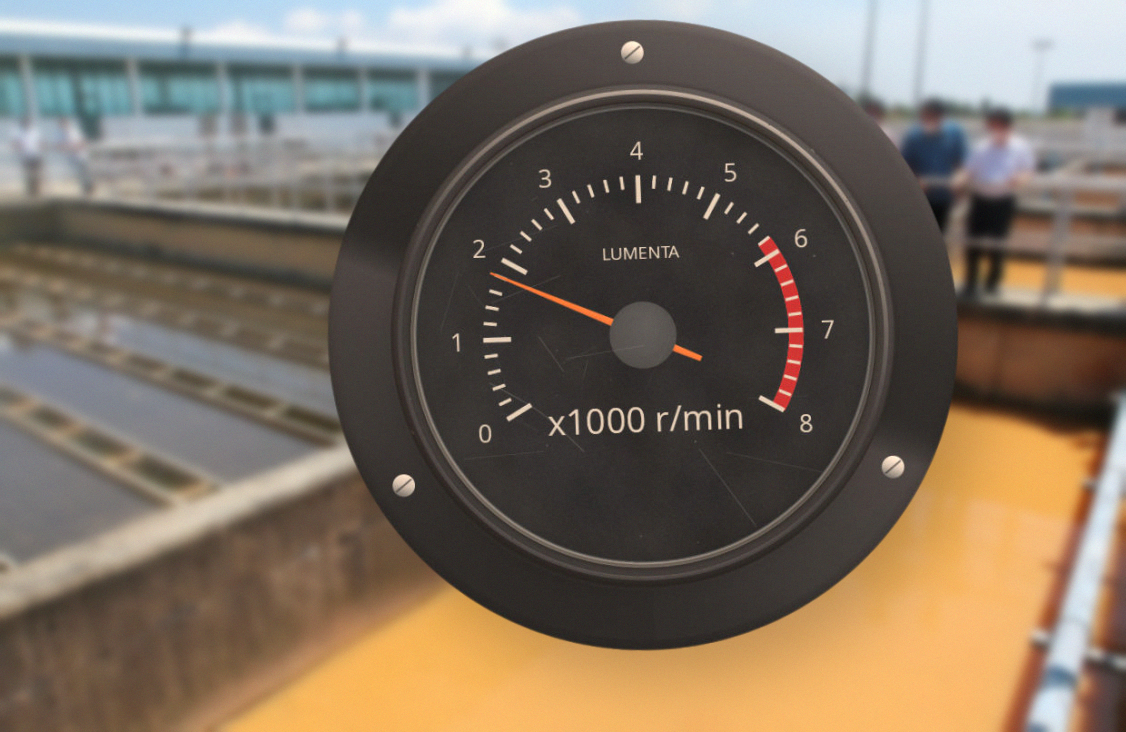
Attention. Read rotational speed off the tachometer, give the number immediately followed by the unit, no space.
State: 1800rpm
